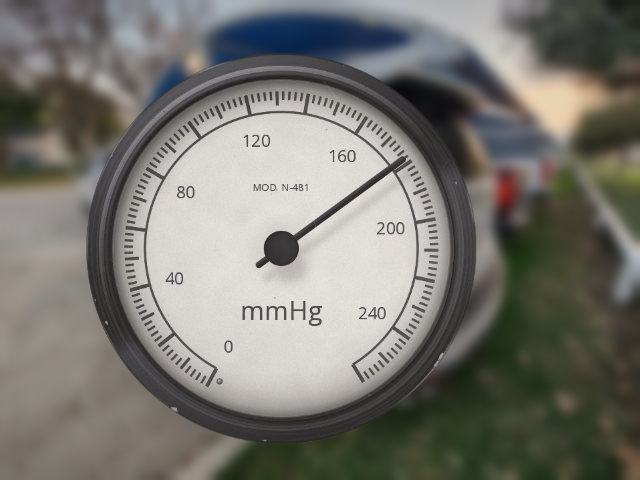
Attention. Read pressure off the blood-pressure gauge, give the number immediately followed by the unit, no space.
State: 178mmHg
